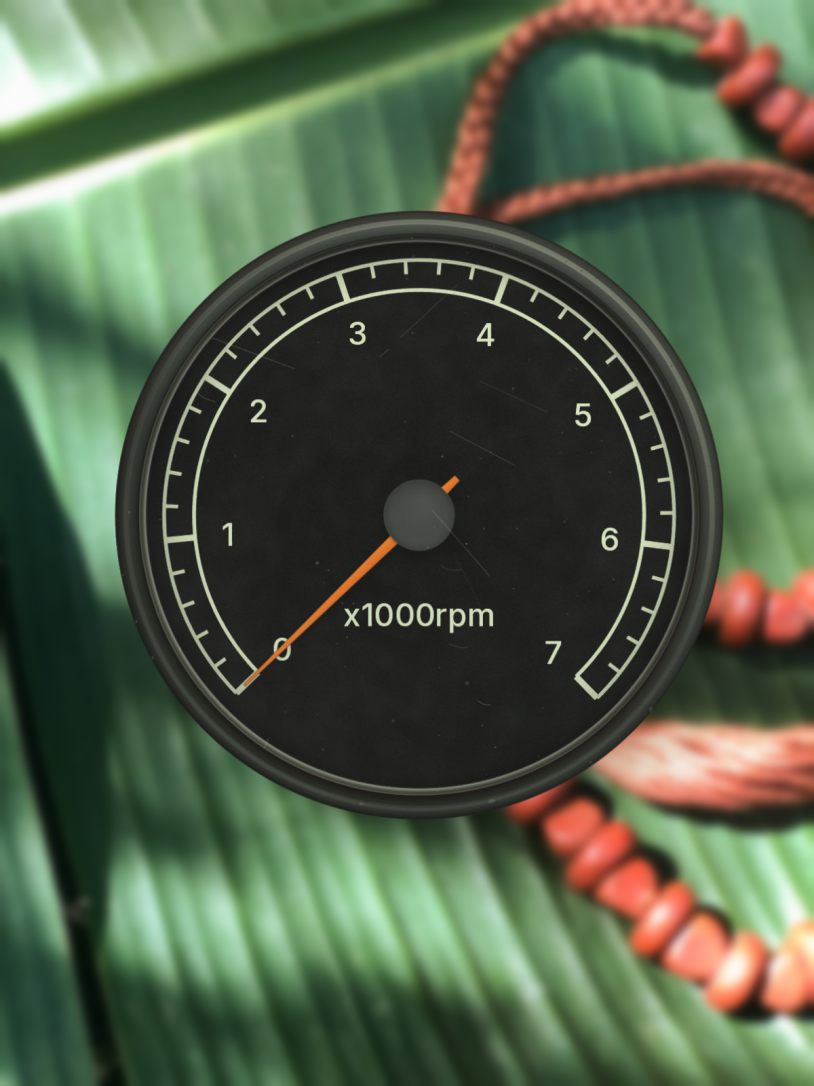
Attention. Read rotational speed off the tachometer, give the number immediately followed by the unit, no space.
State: 0rpm
